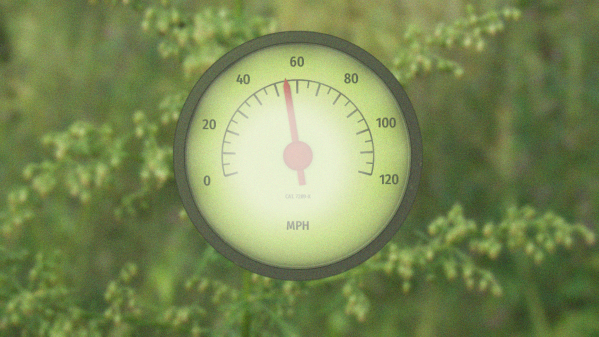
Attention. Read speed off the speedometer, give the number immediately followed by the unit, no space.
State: 55mph
